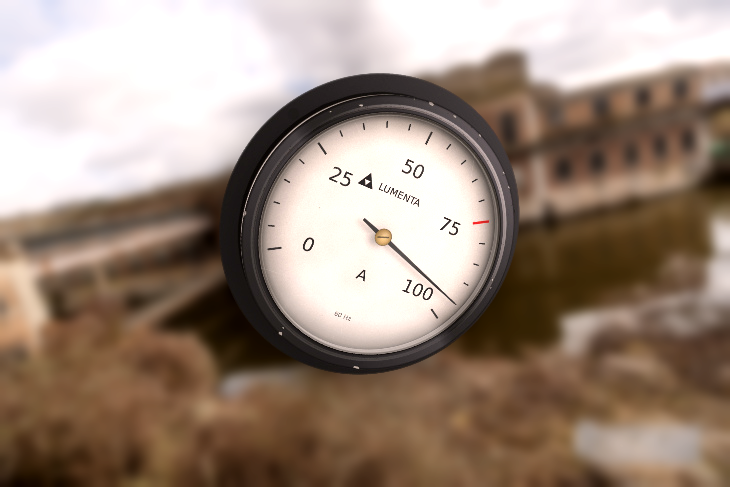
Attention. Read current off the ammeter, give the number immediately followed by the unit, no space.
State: 95A
